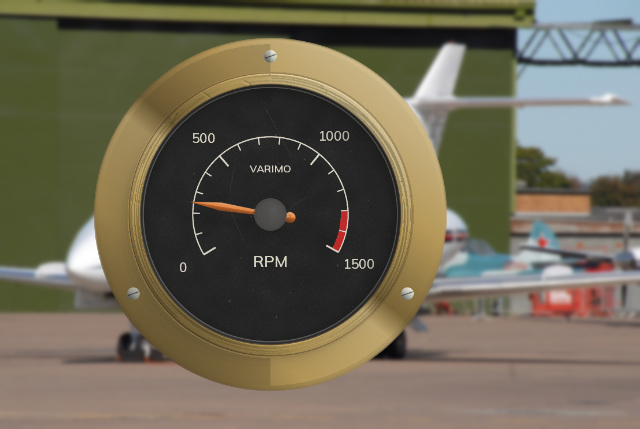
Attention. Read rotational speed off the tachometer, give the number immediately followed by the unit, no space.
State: 250rpm
